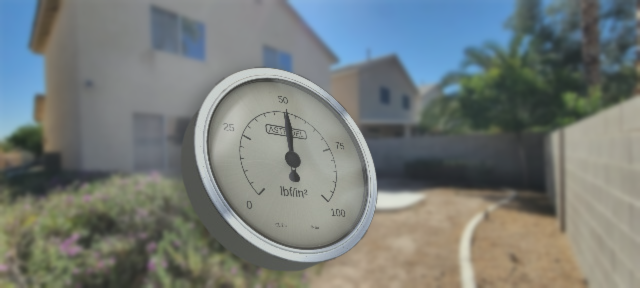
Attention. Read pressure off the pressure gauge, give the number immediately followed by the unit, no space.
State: 50psi
